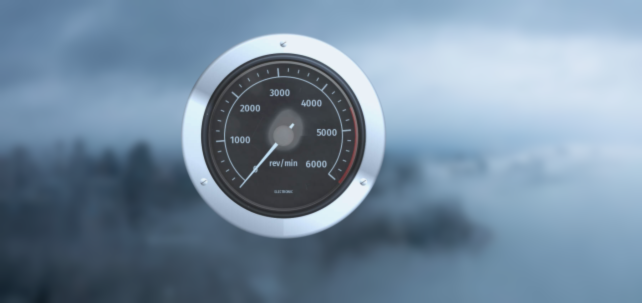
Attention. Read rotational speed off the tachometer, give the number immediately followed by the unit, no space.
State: 0rpm
